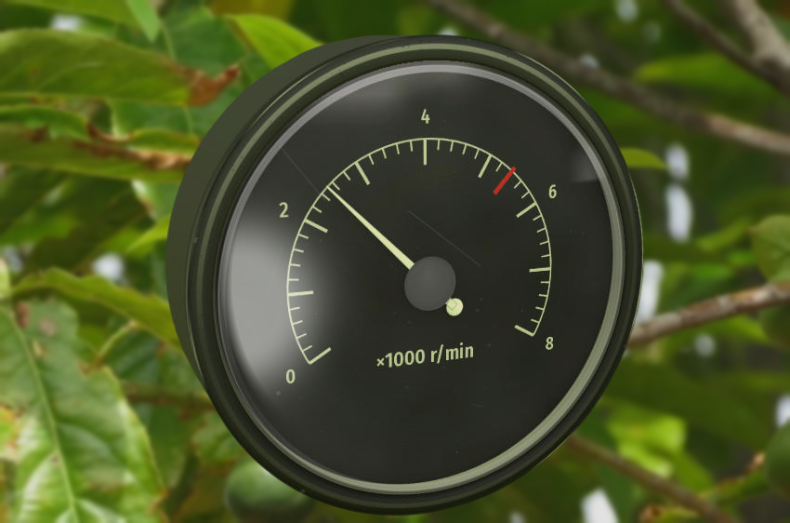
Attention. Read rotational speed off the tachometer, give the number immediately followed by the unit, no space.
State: 2500rpm
